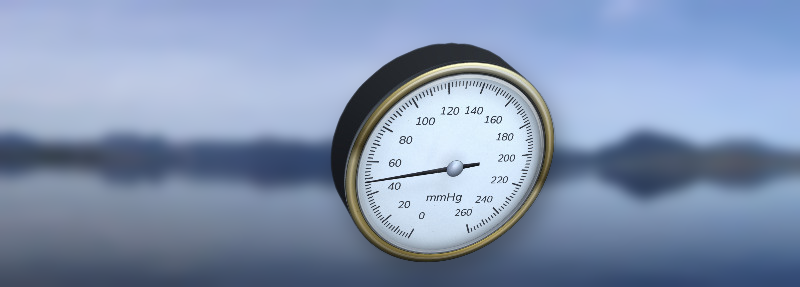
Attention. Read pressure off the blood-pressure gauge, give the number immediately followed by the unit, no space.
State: 50mmHg
